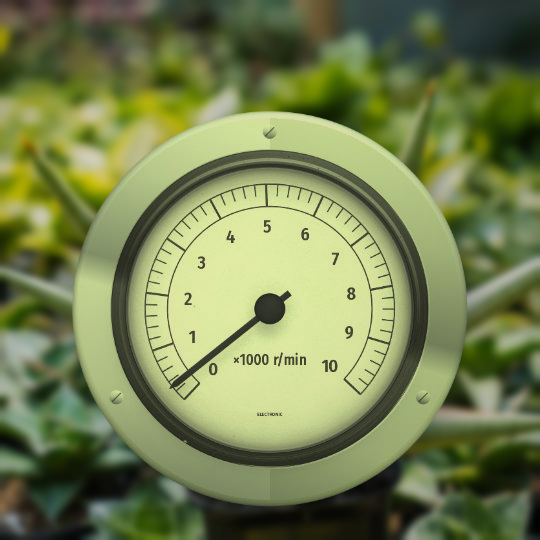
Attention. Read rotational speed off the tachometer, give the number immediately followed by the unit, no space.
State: 300rpm
